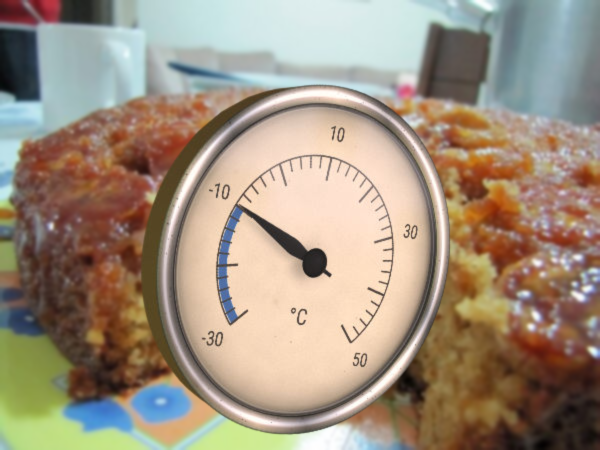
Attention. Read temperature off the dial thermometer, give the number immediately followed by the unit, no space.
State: -10°C
